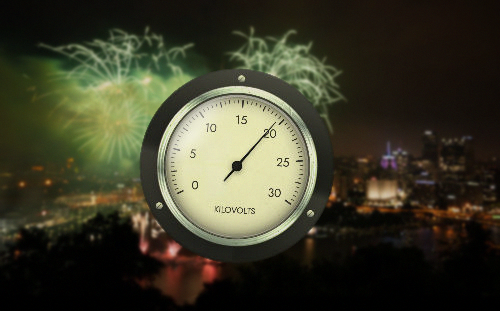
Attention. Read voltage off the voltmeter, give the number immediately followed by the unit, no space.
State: 19.5kV
